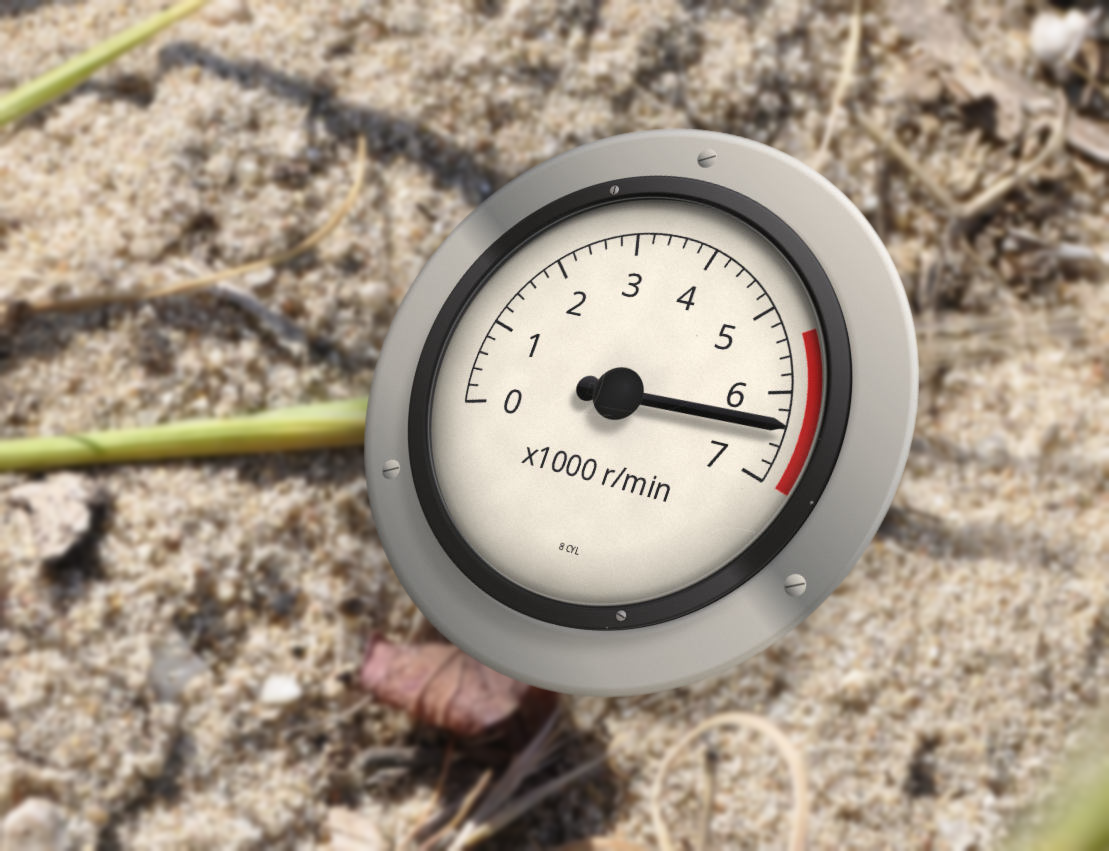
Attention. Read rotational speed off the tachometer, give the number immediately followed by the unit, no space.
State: 6400rpm
